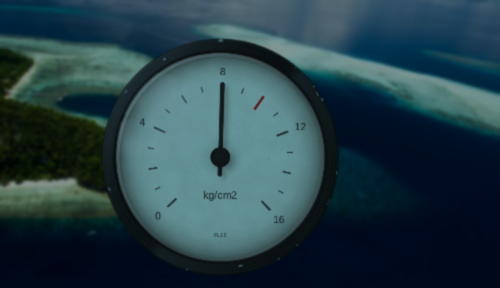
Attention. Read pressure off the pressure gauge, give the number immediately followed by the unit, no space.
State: 8kg/cm²
